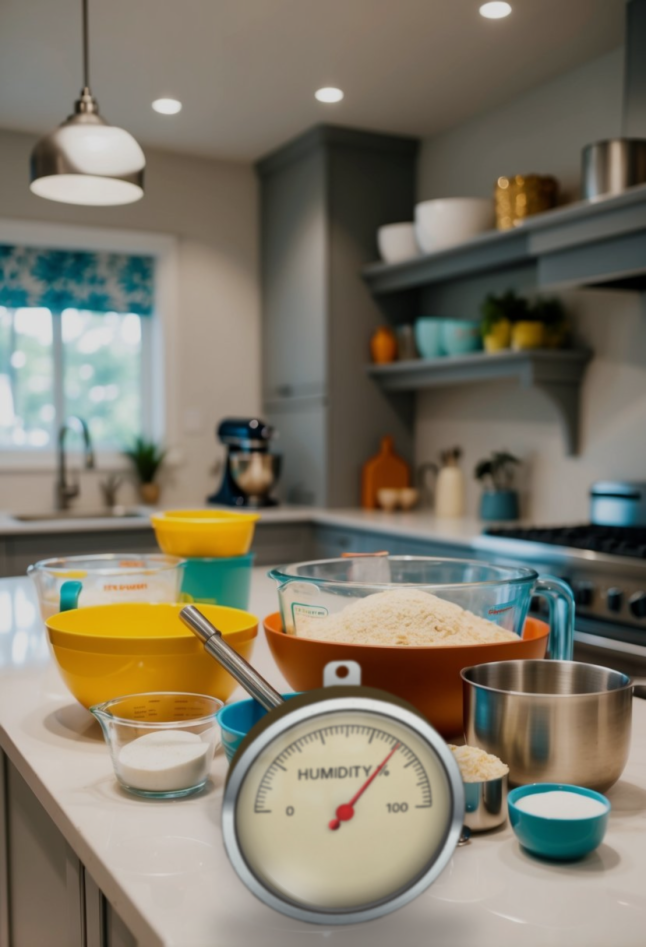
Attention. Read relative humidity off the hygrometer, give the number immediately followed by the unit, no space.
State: 70%
